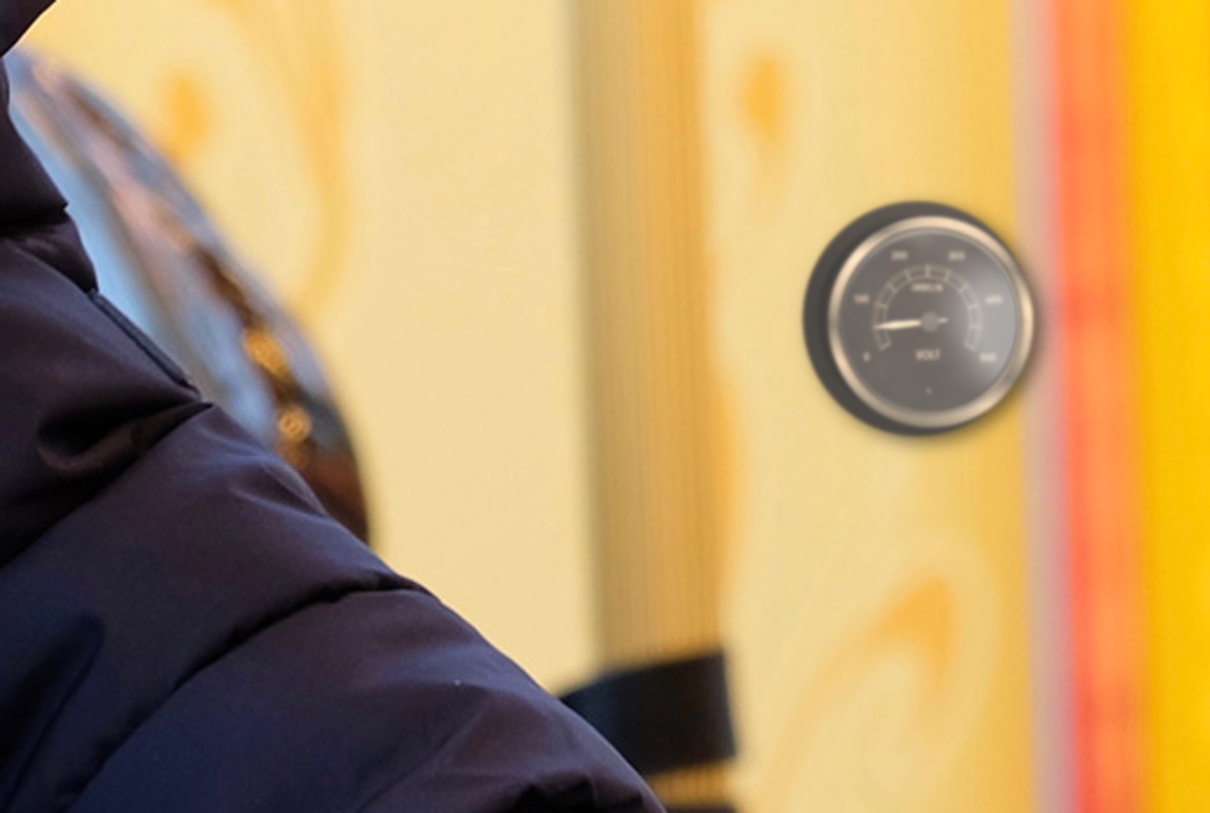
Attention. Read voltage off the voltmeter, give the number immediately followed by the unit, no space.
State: 50V
